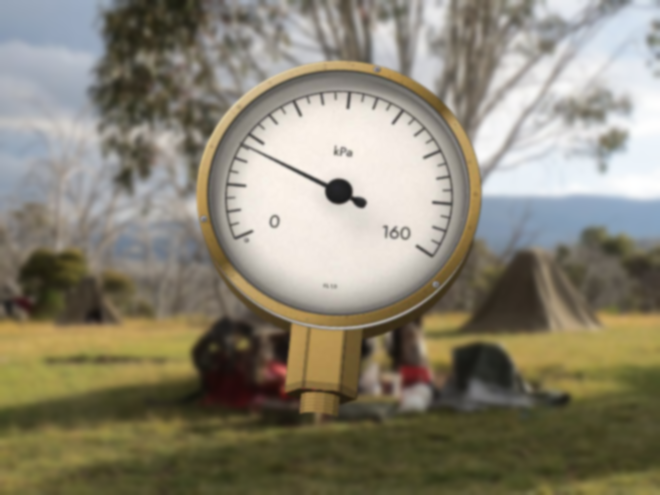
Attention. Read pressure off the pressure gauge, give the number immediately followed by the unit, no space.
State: 35kPa
